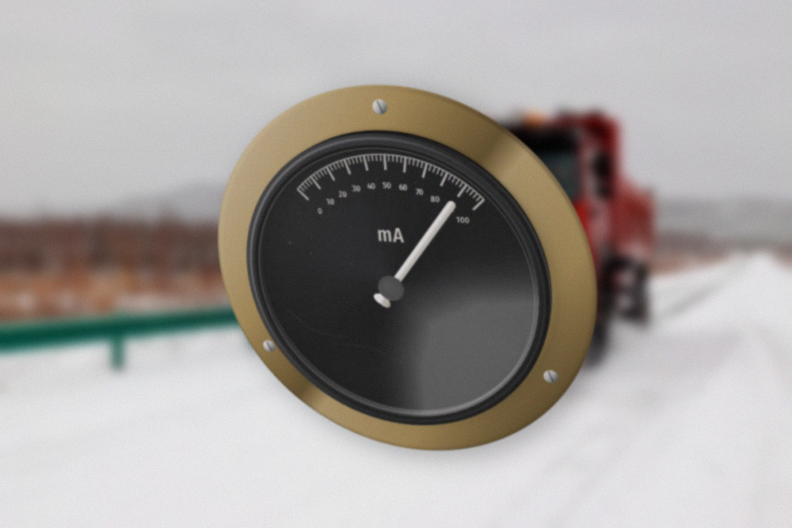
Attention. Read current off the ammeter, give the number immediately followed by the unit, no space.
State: 90mA
